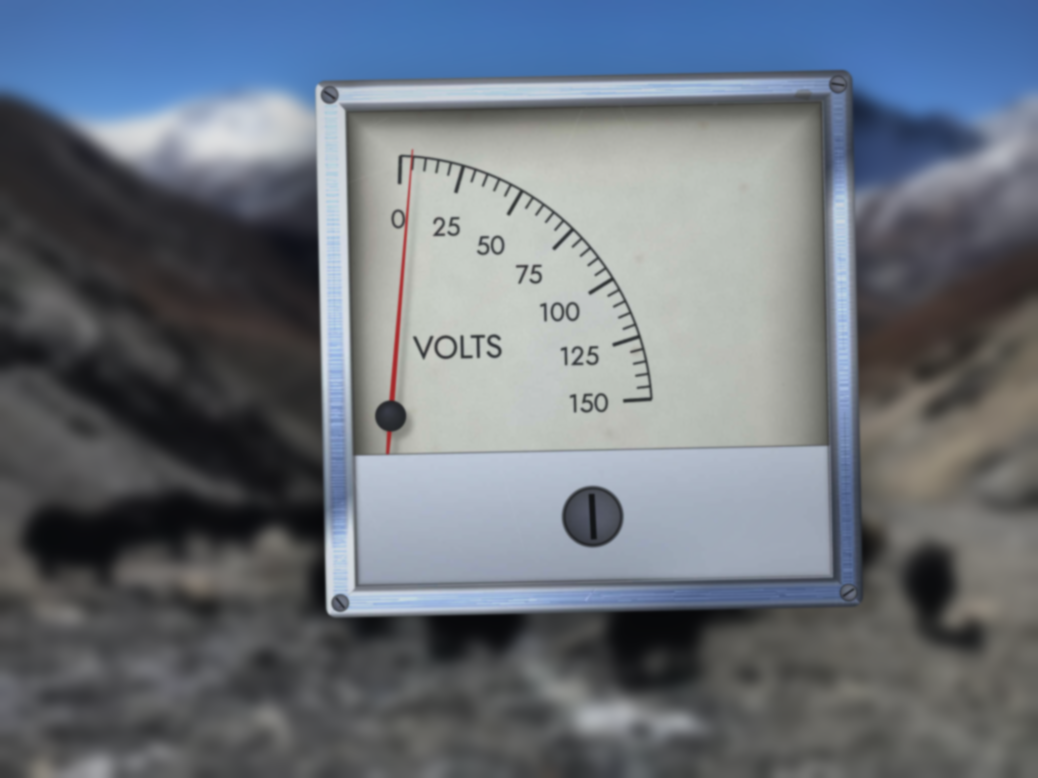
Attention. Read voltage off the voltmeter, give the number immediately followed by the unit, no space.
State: 5V
